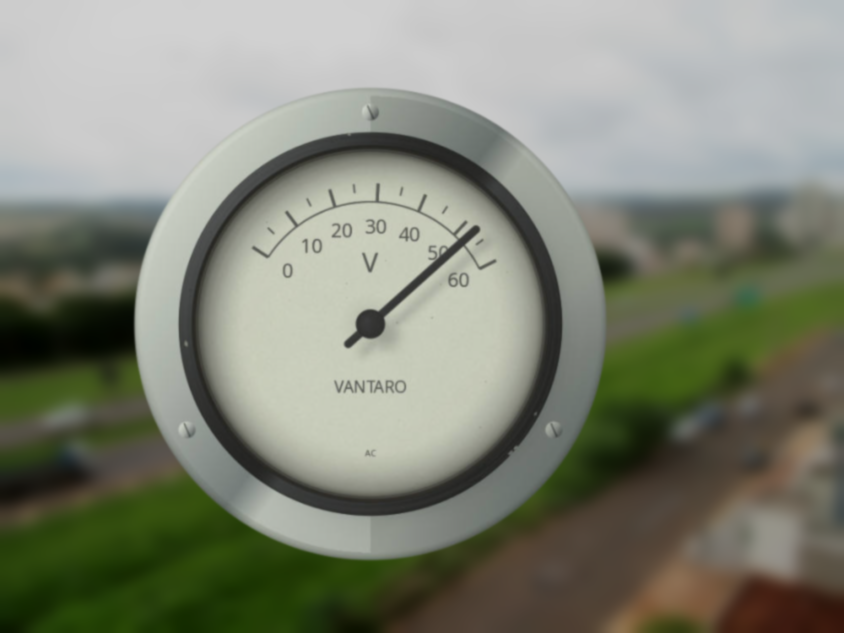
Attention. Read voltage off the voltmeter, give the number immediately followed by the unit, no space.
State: 52.5V
